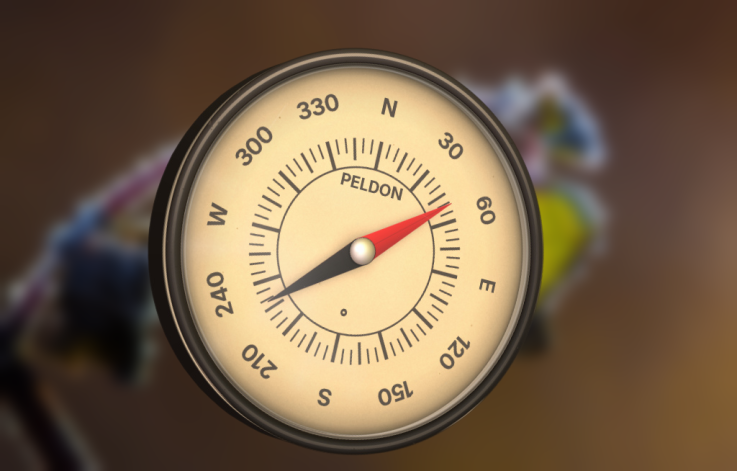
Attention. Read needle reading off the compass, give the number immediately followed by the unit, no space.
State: 50°
